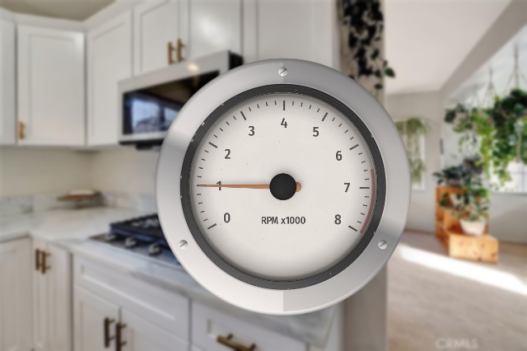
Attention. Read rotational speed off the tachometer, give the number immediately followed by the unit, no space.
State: 1000rpm
